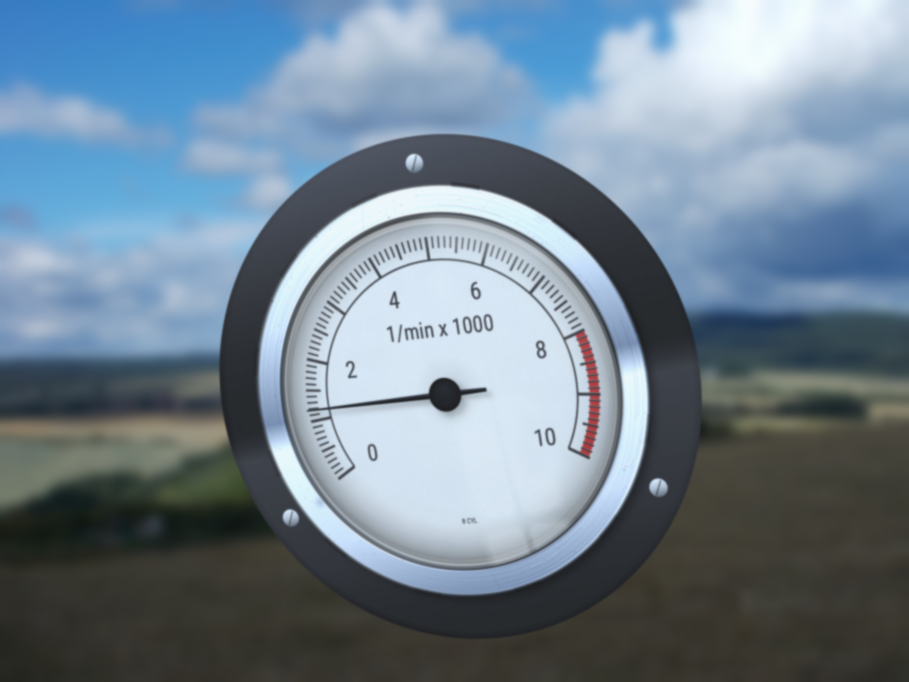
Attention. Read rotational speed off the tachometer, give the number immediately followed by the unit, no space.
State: 1200rpm
